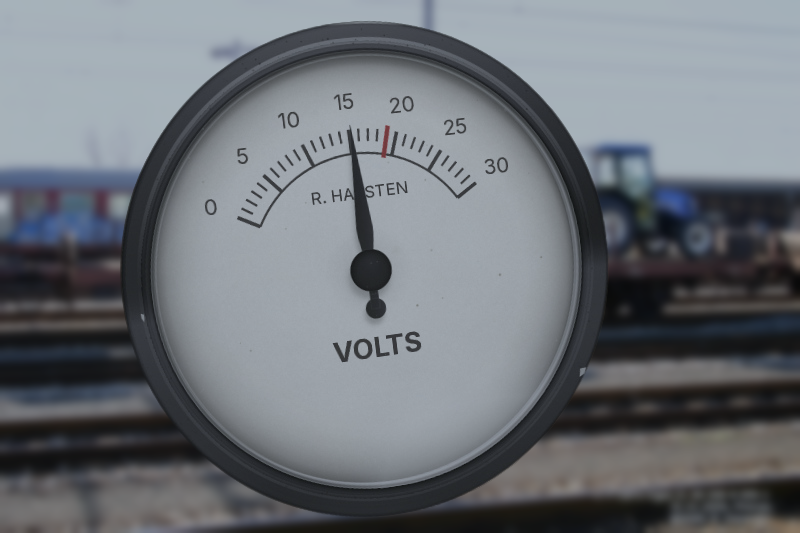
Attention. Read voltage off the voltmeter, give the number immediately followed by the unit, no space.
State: 15V
